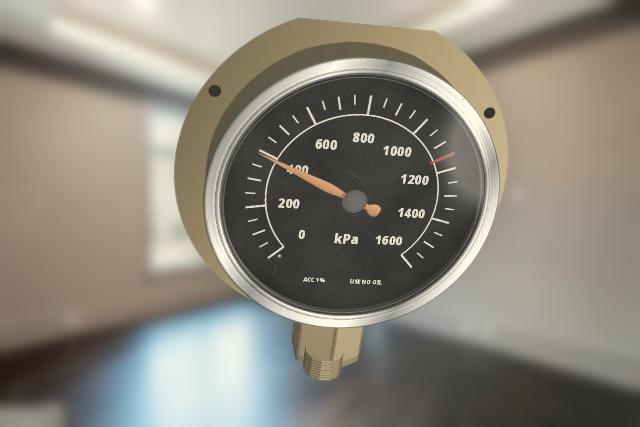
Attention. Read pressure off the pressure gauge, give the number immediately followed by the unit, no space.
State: 400kPa
